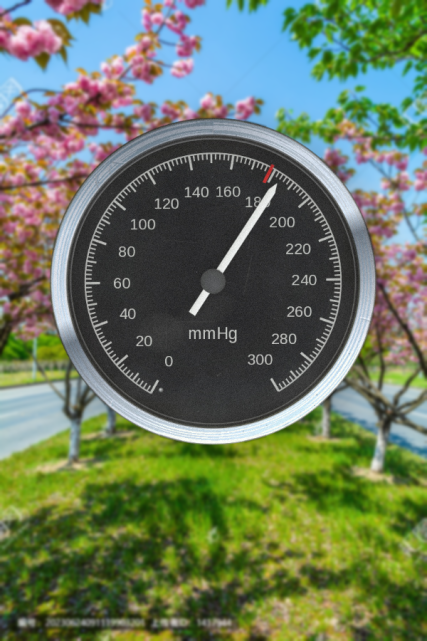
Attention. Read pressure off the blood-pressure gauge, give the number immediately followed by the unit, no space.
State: 184mmHg
